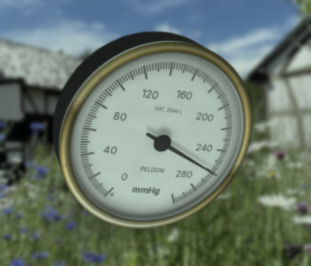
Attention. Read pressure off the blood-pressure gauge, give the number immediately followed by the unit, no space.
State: 260mmHg
